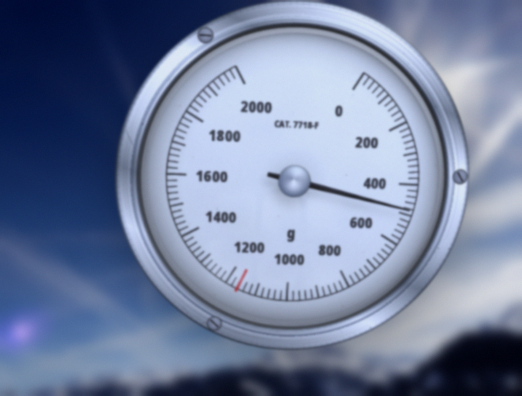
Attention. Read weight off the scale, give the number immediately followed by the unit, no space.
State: 480g
